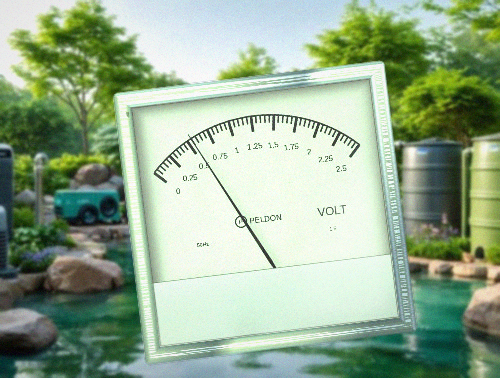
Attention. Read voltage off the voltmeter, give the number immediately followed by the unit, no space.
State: 0.55V
